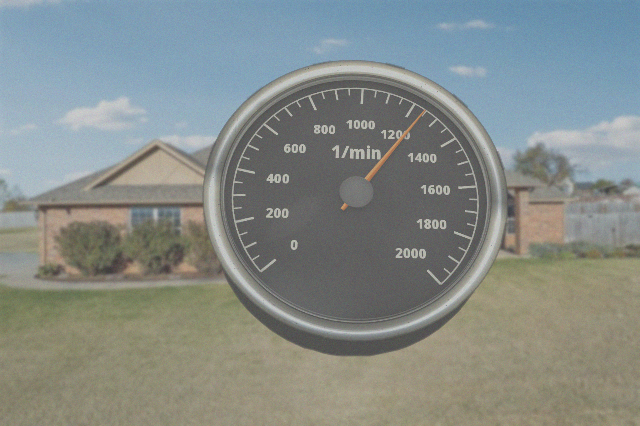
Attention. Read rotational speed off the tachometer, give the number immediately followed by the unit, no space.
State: 1250rpm
